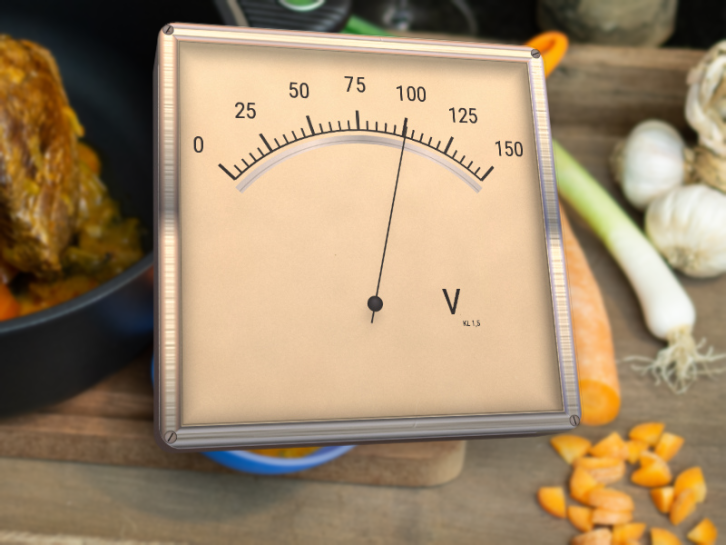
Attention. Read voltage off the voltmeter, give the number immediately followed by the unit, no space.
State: 100V
